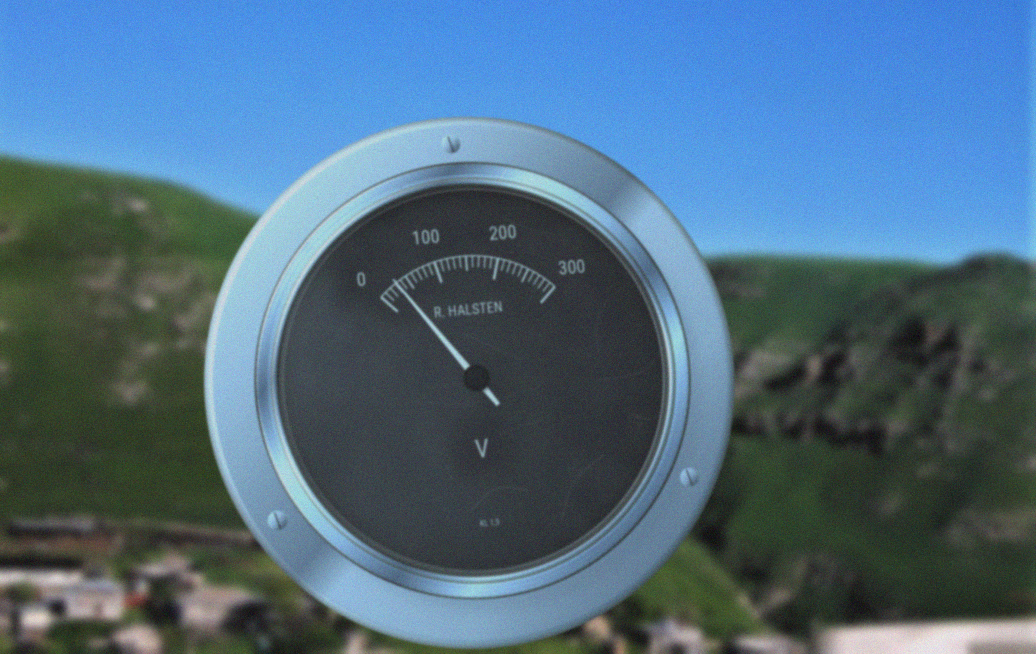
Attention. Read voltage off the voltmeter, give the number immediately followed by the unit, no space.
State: 30V
